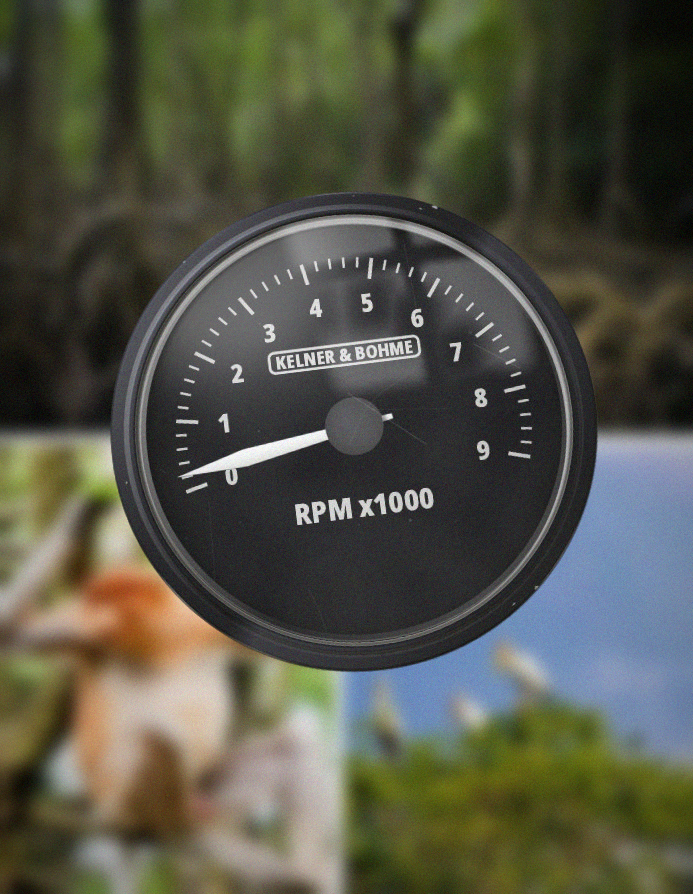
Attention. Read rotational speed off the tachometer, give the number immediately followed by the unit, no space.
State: 200rpm
